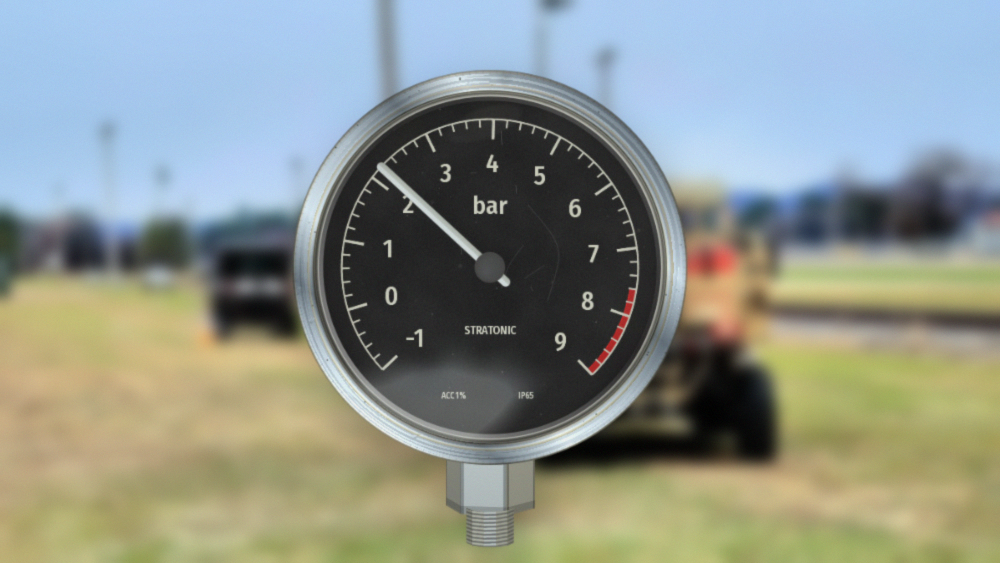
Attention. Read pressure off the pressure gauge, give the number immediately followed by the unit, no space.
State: 2.2bar
